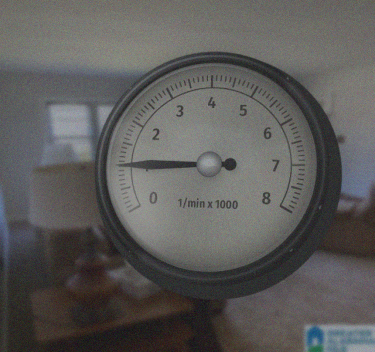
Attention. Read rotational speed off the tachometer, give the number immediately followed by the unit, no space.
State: 1000rpm
